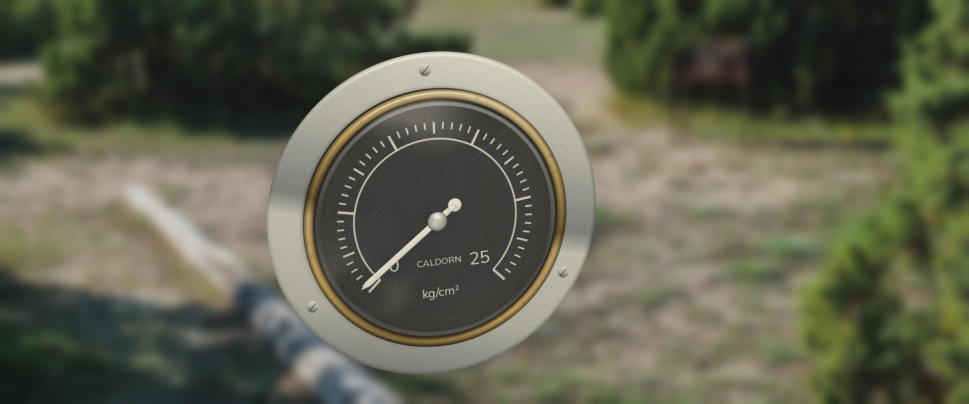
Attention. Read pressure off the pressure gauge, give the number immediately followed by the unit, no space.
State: 0.5kg/cm²
